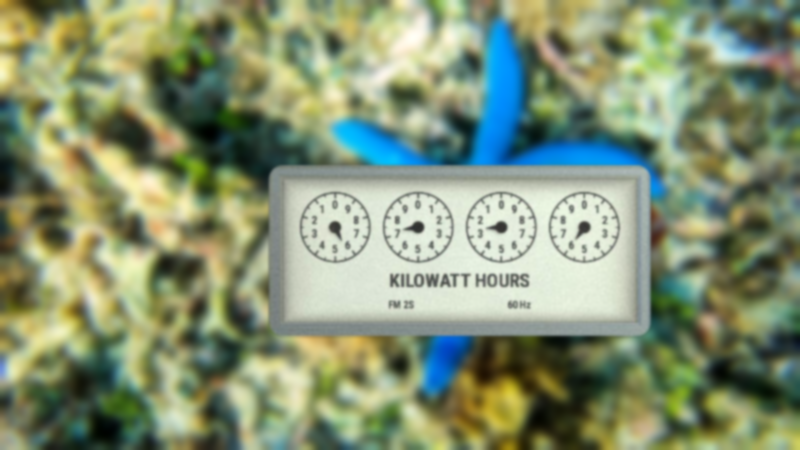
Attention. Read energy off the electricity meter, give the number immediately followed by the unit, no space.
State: 5726kWh
